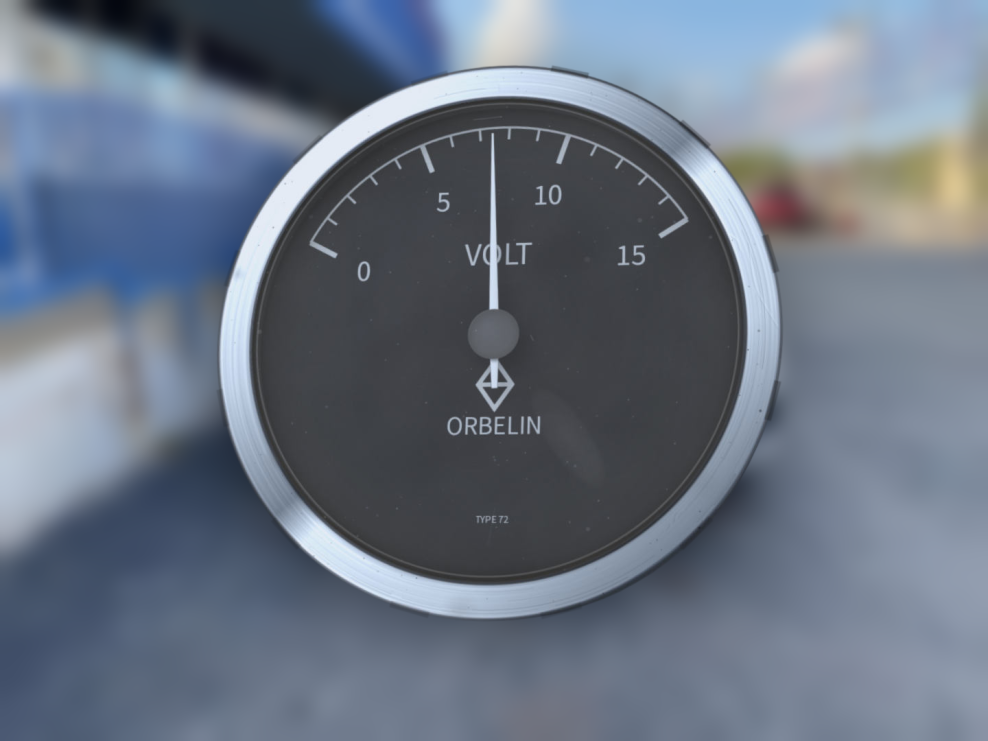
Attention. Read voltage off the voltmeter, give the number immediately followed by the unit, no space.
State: 7.5V
